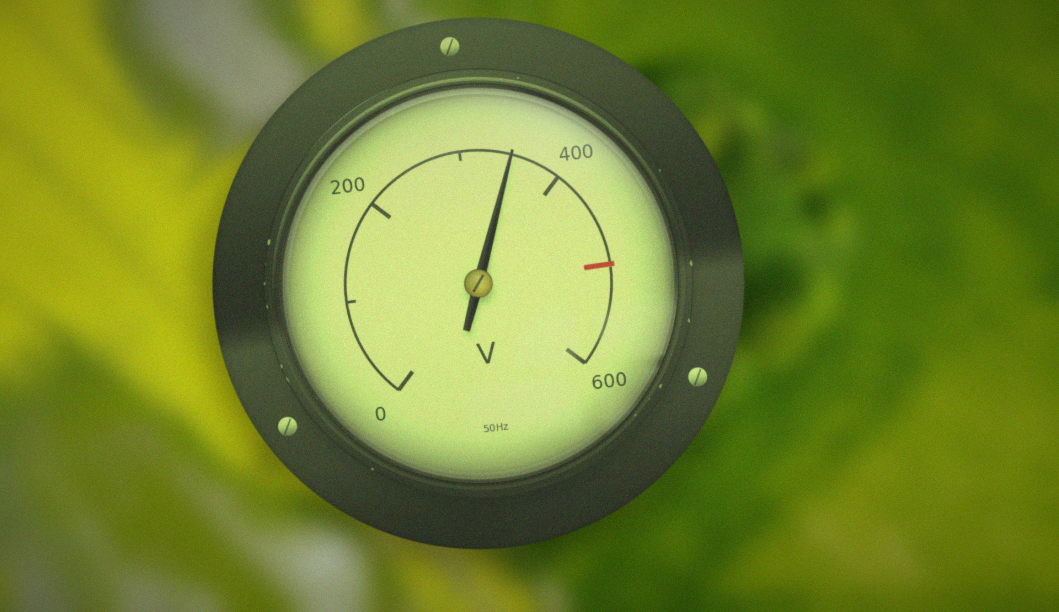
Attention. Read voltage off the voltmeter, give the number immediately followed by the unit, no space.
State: 350V
